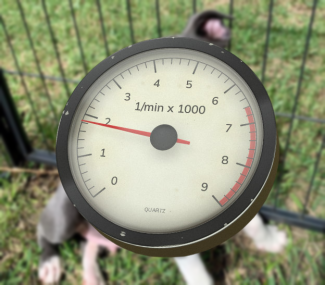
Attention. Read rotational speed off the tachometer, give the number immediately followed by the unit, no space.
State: 1800rpm
